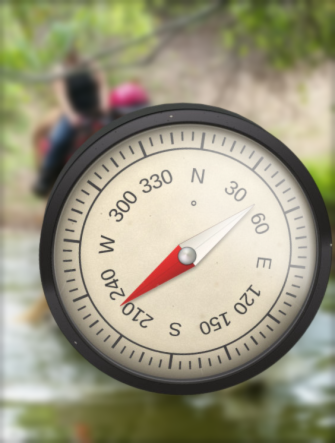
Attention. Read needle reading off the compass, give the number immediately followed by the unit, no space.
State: 225°
